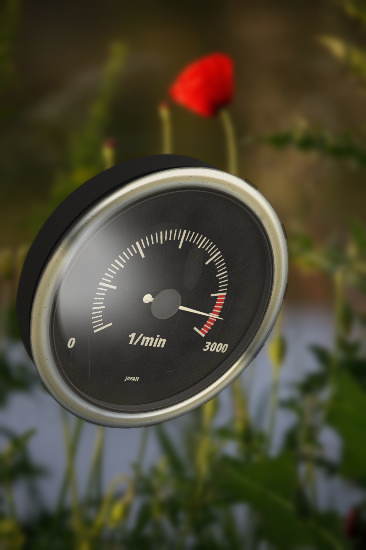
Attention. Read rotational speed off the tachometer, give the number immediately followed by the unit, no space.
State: 2750rpm
